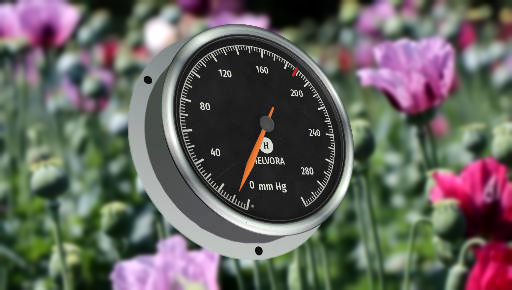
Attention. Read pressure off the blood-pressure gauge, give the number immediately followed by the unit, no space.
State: 10mmHg
